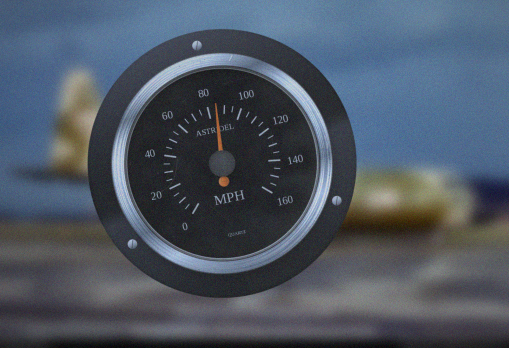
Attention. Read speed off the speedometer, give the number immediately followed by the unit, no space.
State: 85mph
